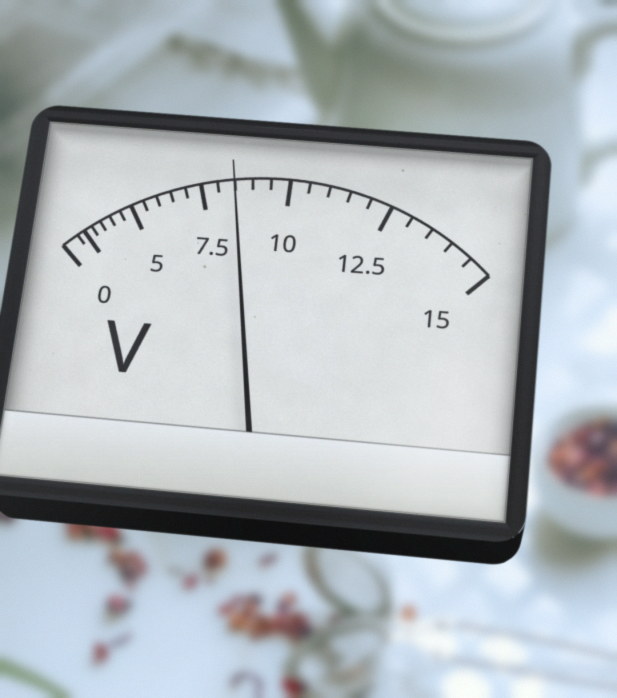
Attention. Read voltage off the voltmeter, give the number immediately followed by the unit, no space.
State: 8.5V
